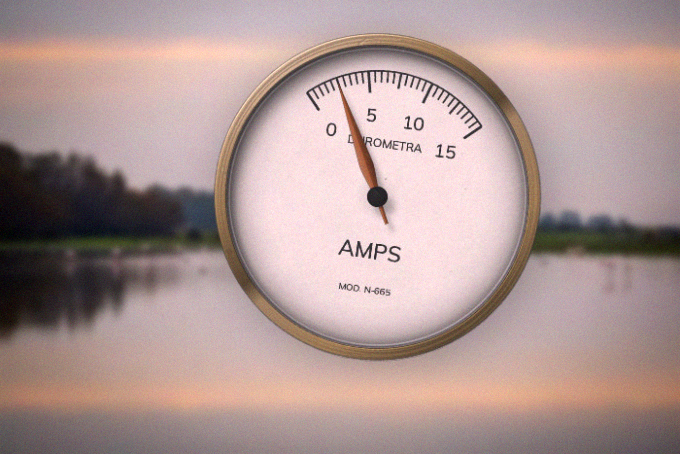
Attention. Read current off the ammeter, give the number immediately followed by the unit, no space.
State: 2.5A
